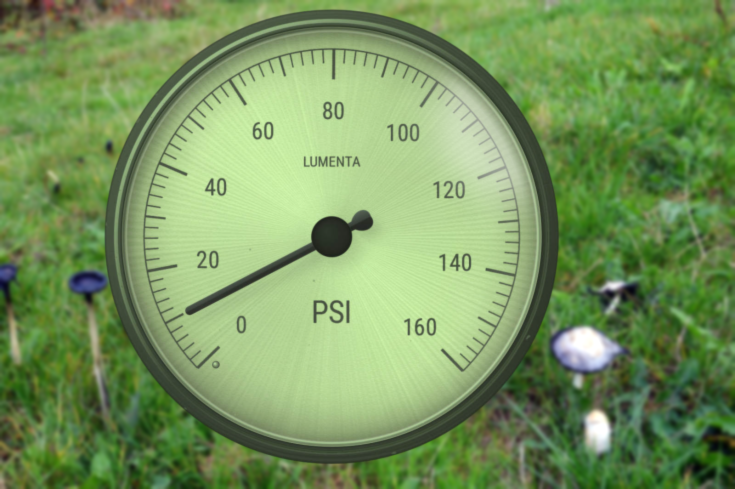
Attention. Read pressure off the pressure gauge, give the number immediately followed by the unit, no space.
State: 10psi
